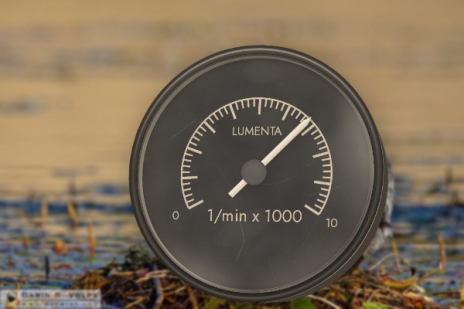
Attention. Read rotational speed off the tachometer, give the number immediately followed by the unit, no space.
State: 6800rpm
